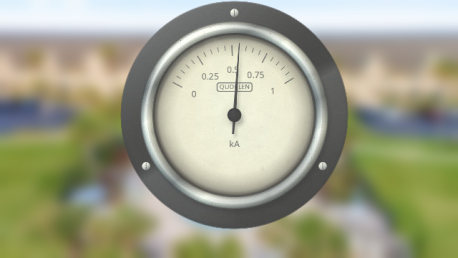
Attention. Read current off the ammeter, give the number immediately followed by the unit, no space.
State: 0.55kA
